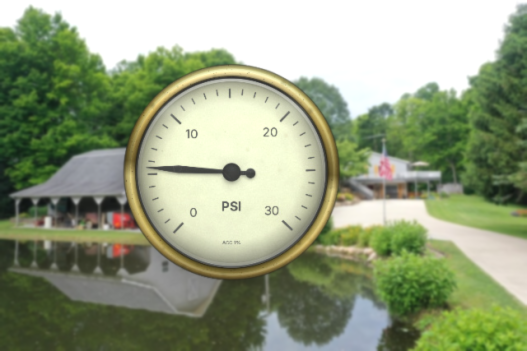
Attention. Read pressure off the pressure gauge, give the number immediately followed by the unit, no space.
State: 5.5psi
